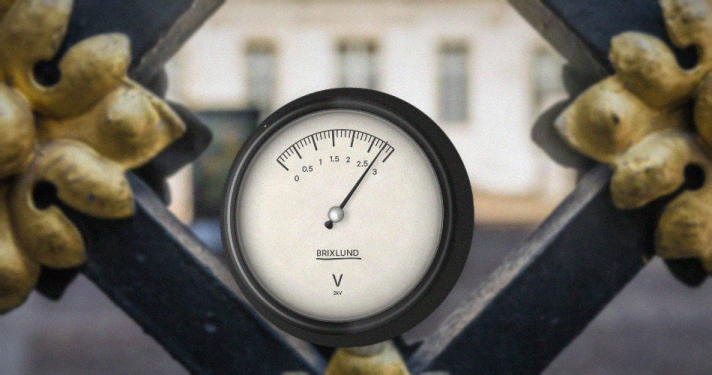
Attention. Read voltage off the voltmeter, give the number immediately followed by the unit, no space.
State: 2.8V
